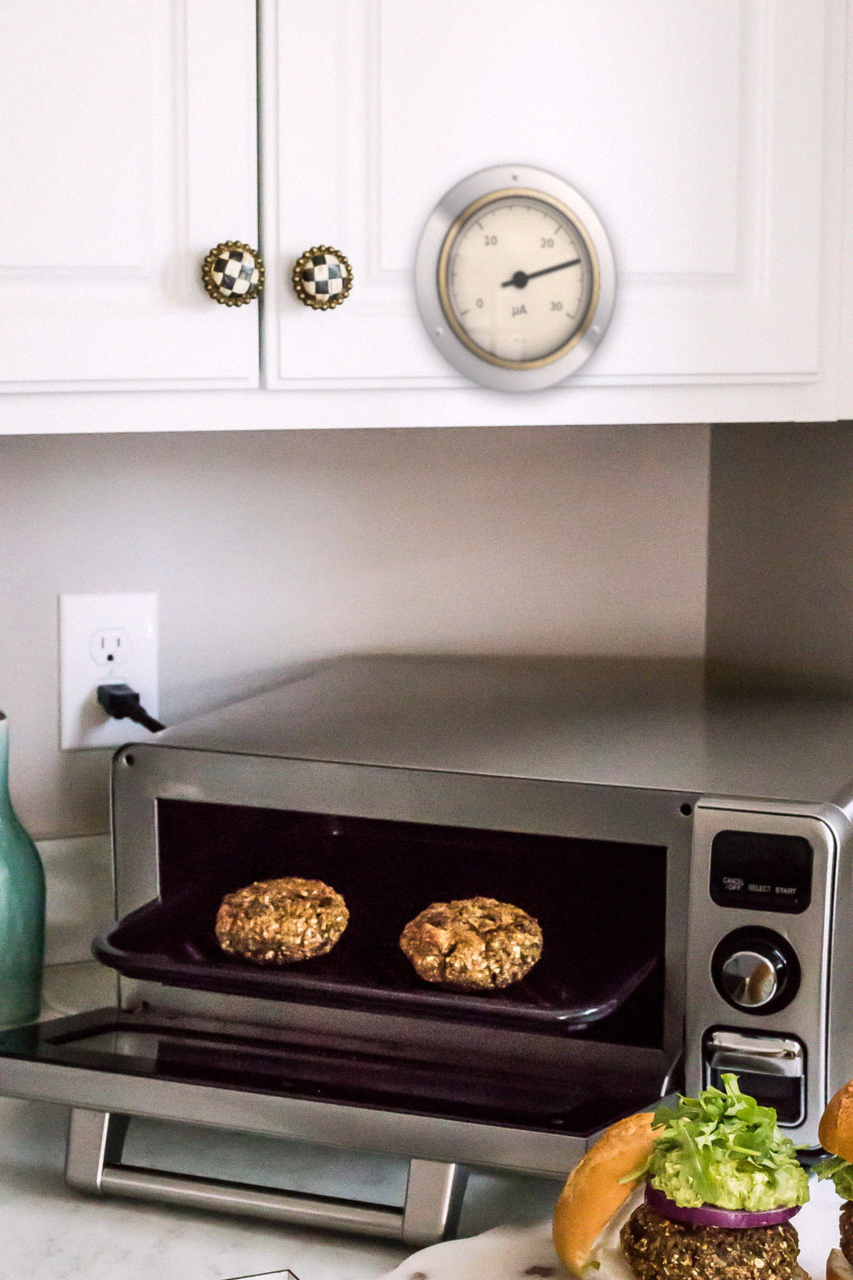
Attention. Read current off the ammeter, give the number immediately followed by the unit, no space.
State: 24µA
